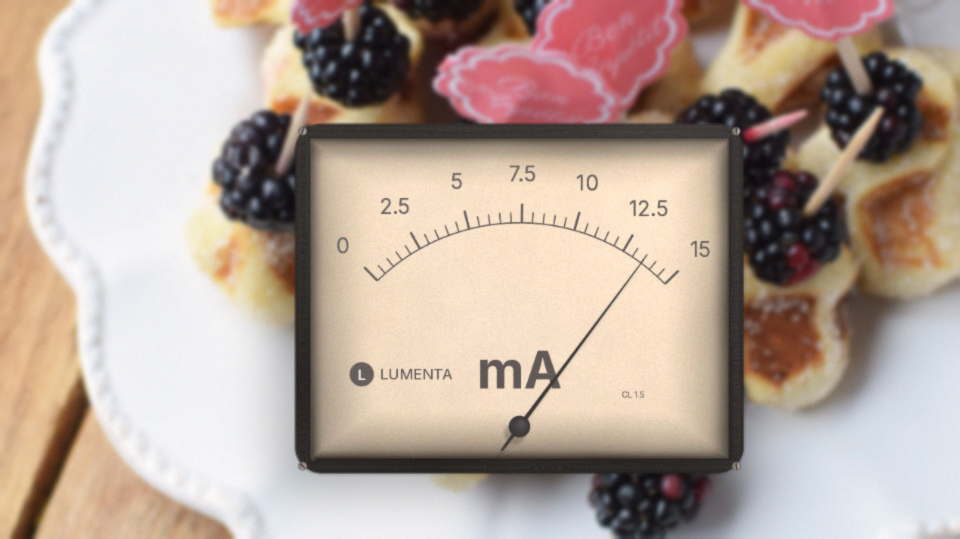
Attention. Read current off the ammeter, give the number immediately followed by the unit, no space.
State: 13.5mA
